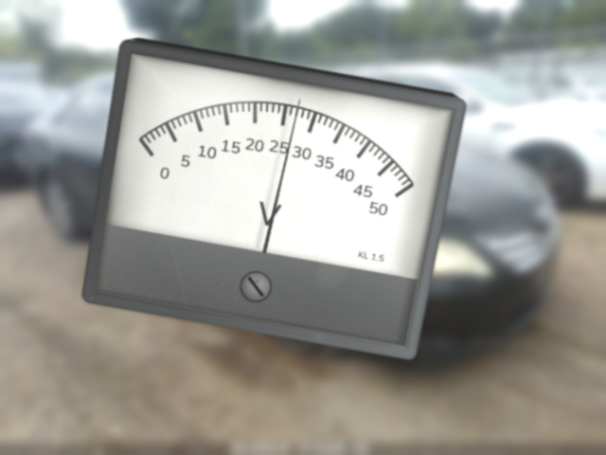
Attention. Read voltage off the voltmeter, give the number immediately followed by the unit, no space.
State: 27V
